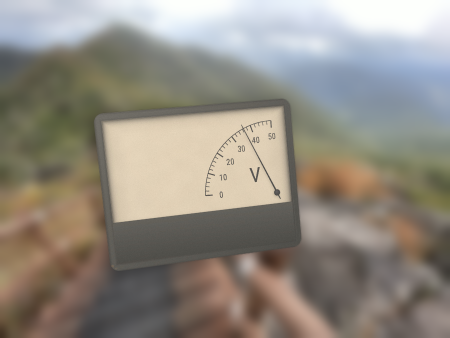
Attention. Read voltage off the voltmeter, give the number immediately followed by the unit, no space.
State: 36V
